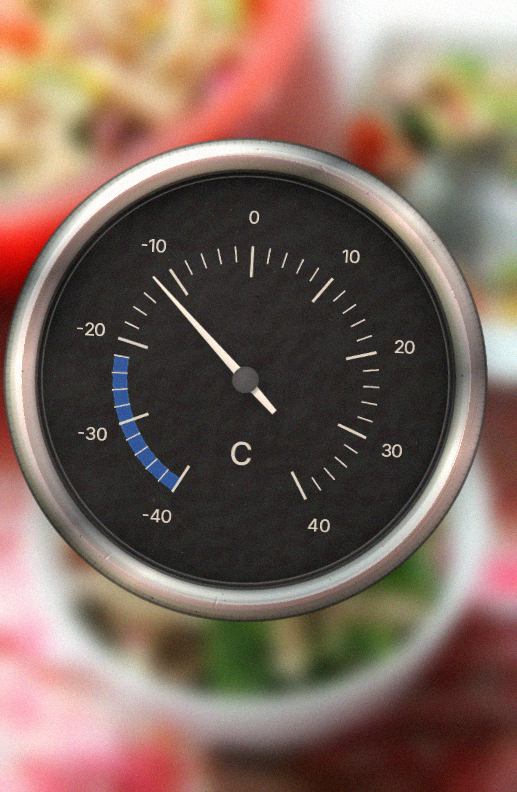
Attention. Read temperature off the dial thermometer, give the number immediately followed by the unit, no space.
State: -12°C
